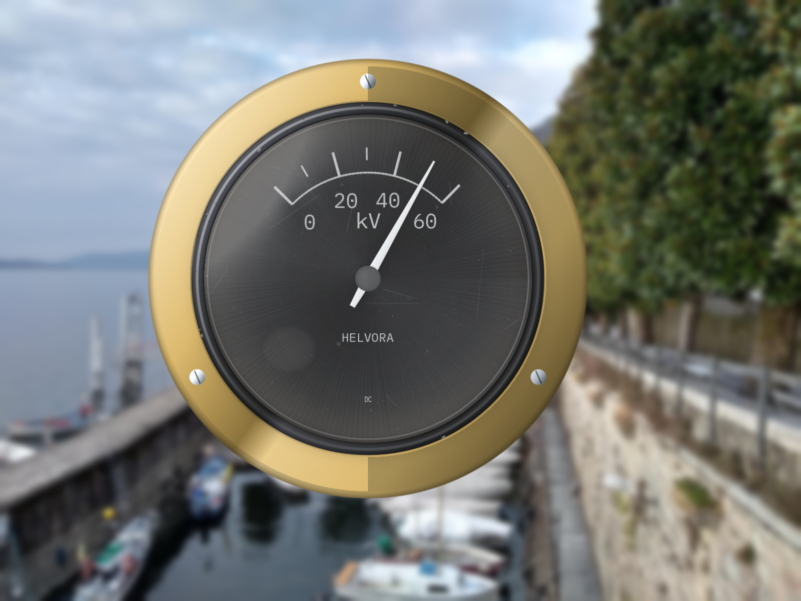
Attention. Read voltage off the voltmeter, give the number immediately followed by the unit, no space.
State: 50kV
